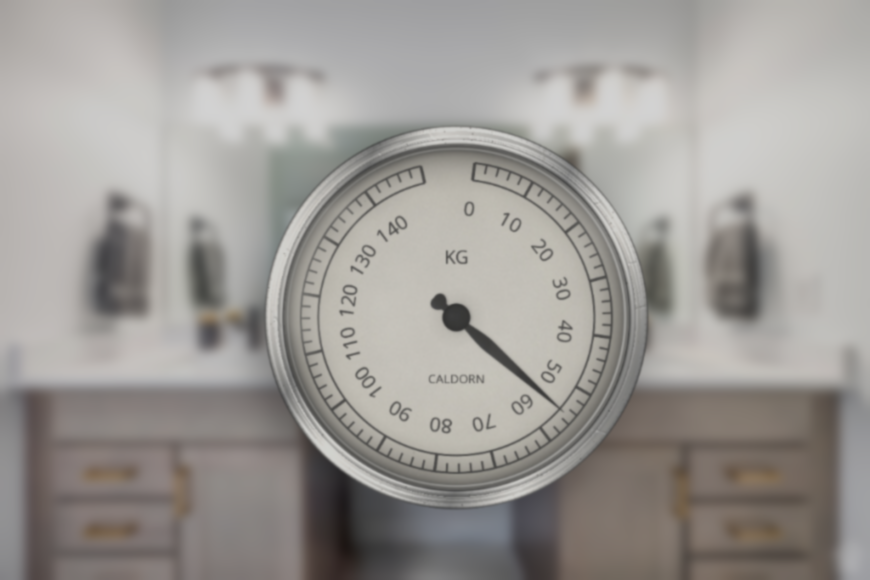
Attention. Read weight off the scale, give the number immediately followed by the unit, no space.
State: 55kg
